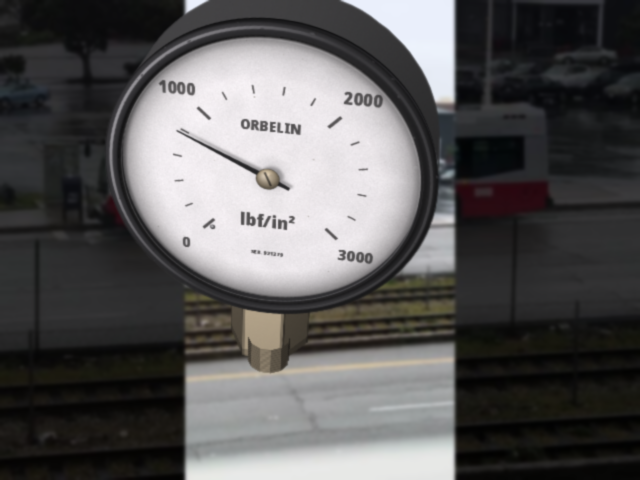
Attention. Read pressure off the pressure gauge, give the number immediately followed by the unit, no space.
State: 800psi
